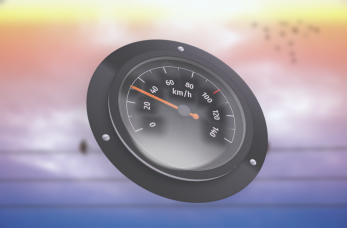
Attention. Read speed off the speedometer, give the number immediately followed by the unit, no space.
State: 30km/h
